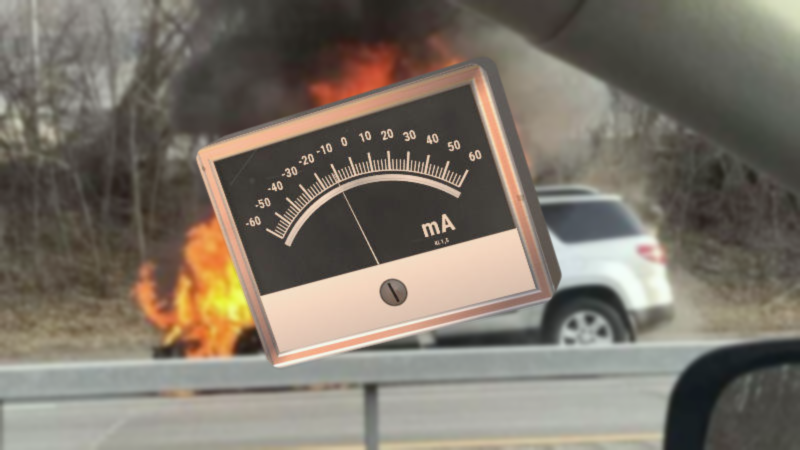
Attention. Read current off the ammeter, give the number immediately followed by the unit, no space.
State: -10mA
